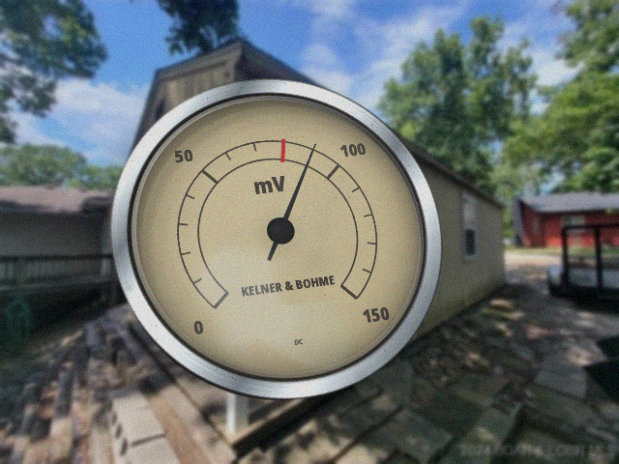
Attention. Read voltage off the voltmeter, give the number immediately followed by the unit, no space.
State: 90mV
